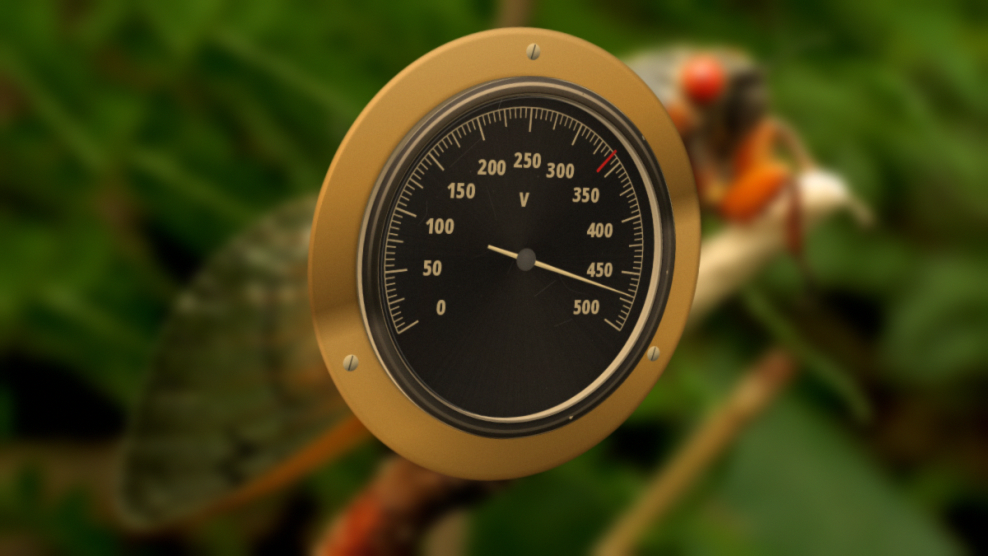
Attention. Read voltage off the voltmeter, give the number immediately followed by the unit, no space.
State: 470V
